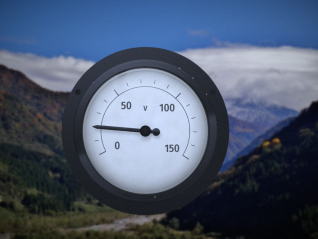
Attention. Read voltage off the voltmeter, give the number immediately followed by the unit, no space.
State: 20V
